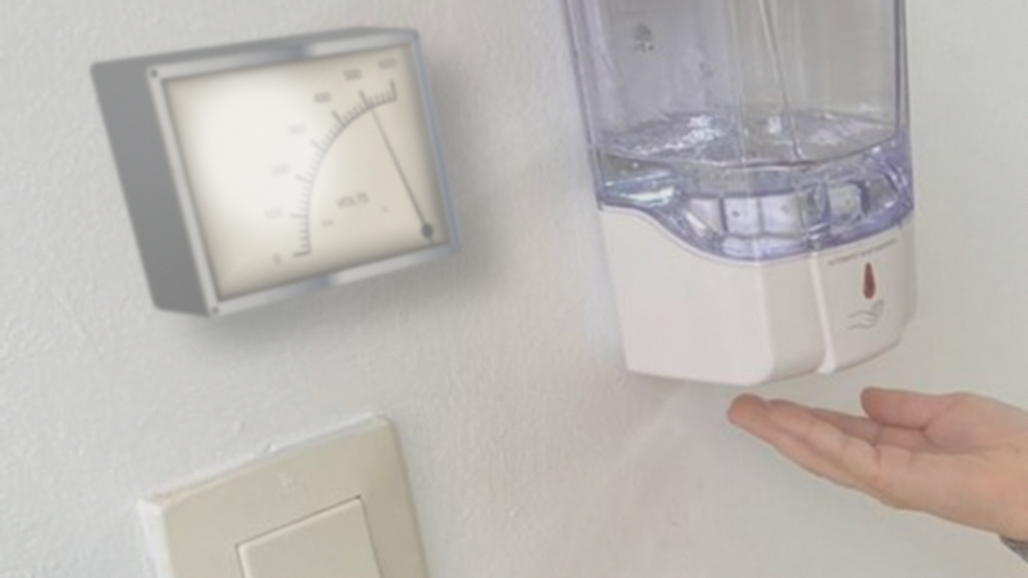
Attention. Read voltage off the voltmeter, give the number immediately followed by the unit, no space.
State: 500V
